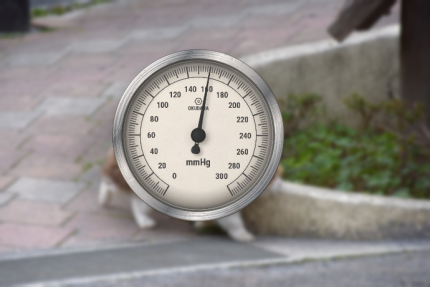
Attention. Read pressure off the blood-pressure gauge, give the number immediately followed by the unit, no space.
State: 160mmHg
